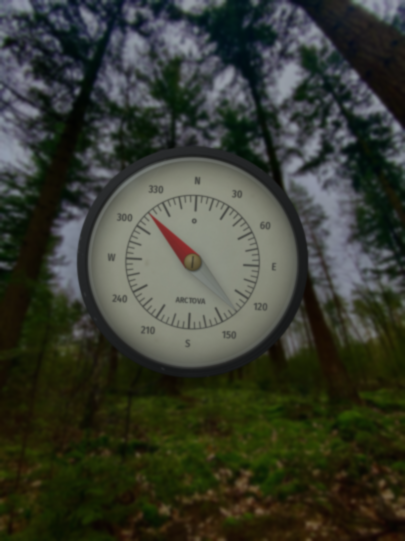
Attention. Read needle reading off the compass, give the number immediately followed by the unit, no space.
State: 315°
